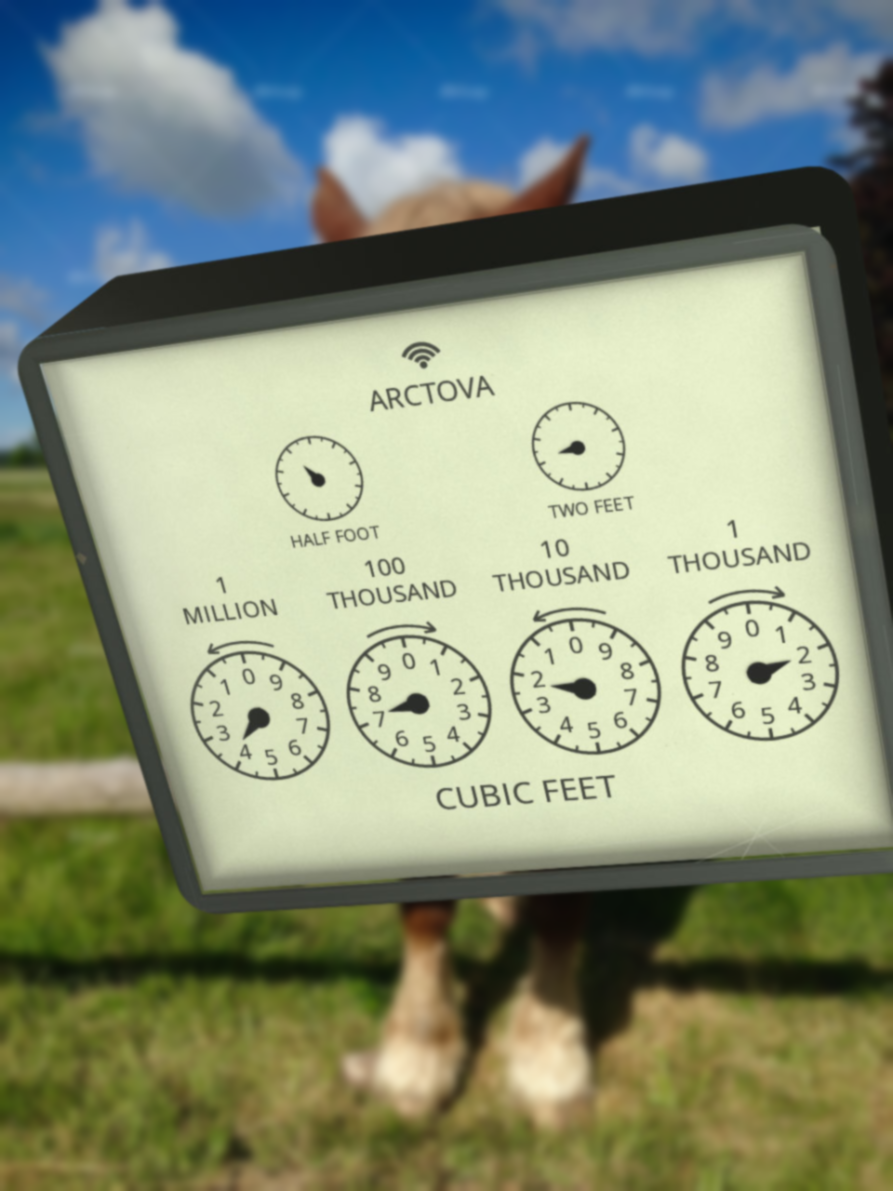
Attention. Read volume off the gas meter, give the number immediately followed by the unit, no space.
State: 372200ft³
